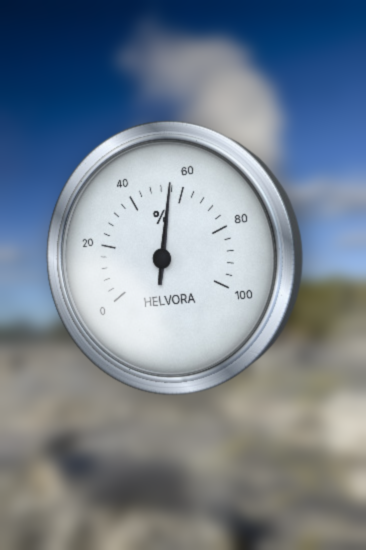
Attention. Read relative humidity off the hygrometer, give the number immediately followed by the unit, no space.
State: 56%
